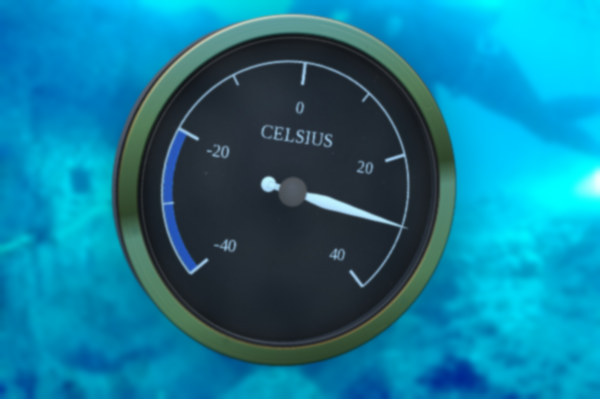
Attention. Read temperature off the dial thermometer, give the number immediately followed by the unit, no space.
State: 30°C
